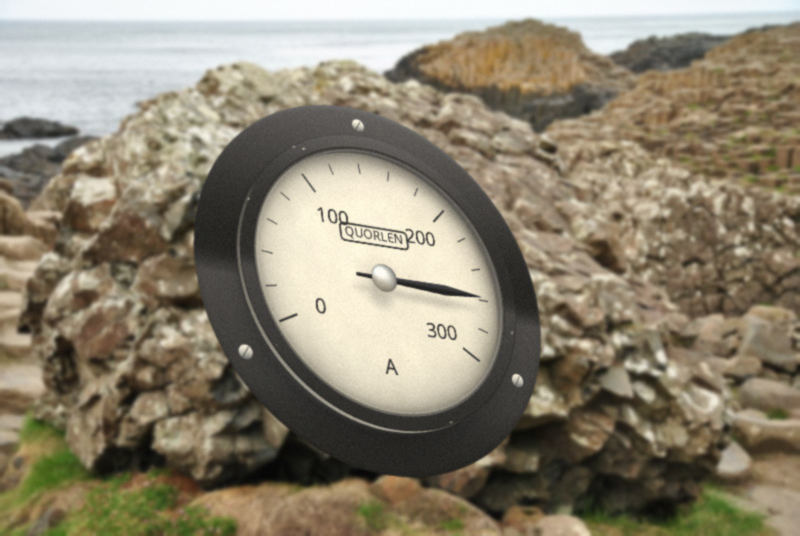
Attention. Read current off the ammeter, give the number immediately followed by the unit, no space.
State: 260A
